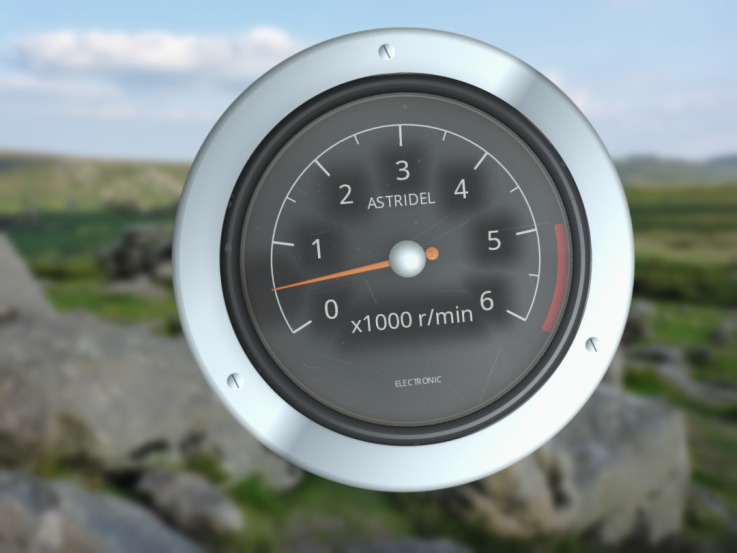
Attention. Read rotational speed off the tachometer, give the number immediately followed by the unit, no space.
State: 500rpm
